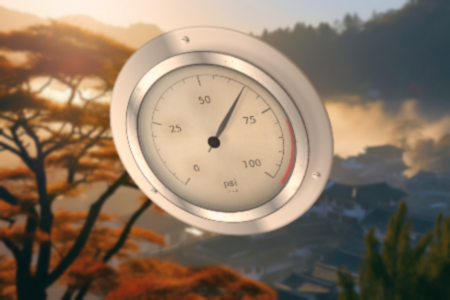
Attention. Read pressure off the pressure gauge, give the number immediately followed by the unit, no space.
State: 65psi
